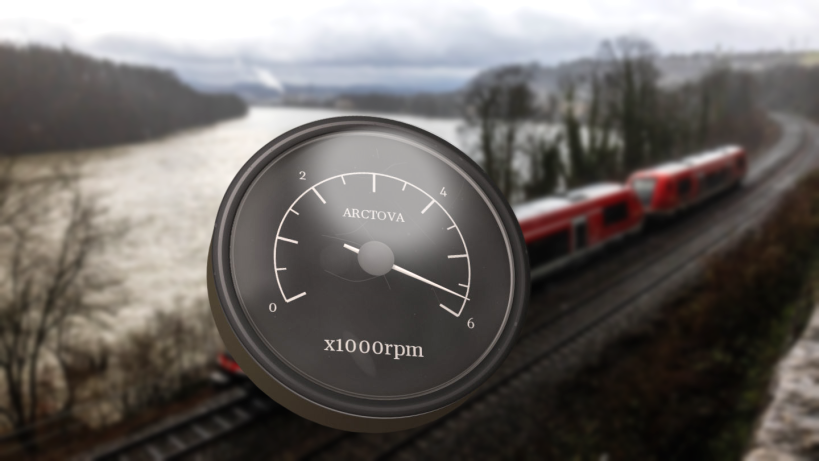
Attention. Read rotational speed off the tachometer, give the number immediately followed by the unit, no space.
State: 5750rpm
